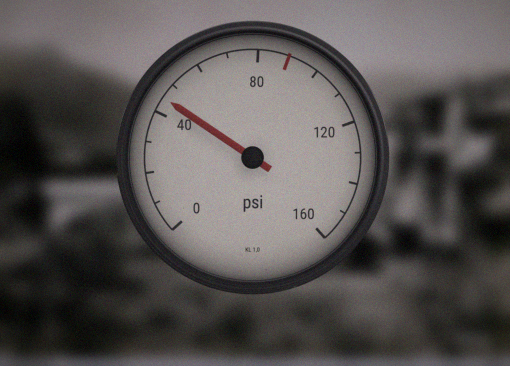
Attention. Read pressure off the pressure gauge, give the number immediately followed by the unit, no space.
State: 45psi
